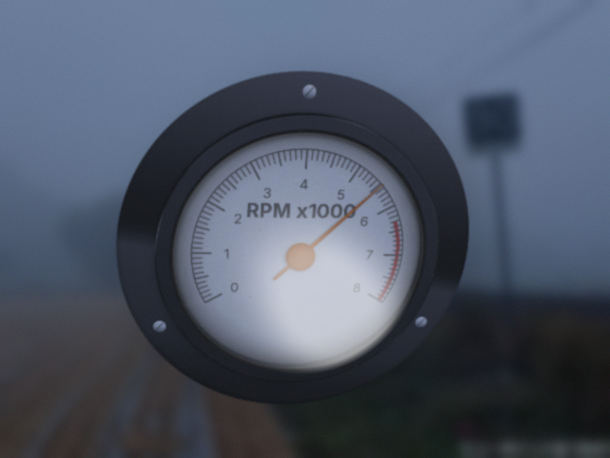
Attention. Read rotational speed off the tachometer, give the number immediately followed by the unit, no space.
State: 5500rpm
